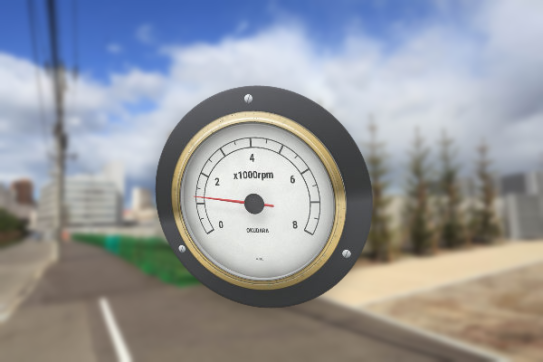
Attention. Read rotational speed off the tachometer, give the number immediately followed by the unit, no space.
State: 1250rpm
